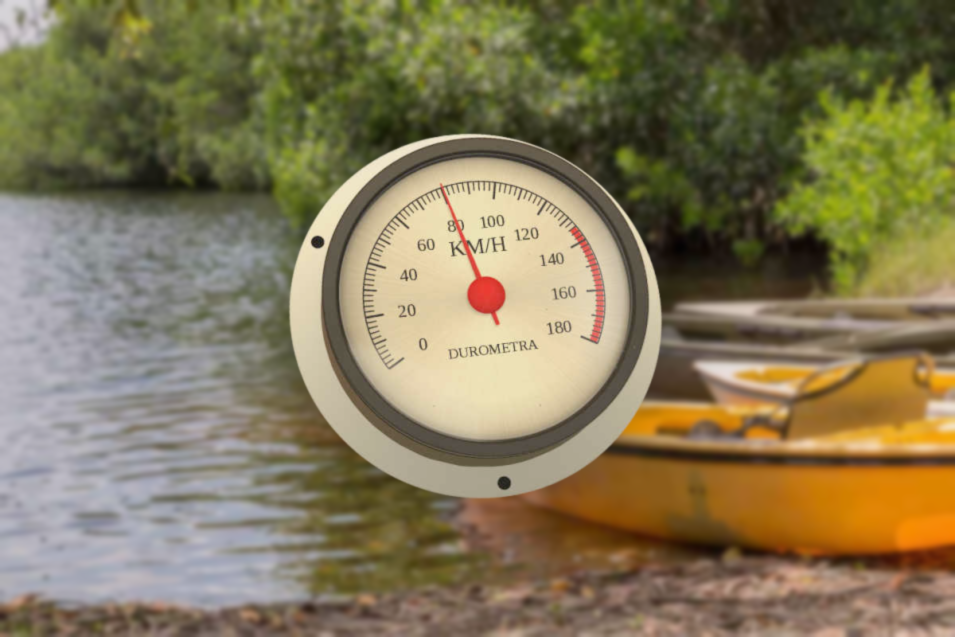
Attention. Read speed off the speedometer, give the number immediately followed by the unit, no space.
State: 80km/h
